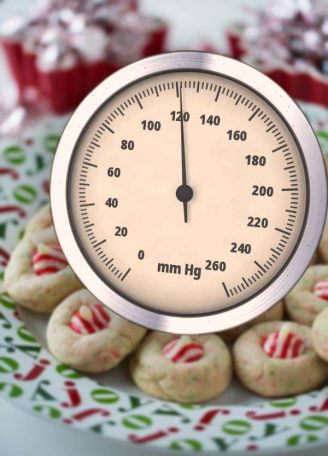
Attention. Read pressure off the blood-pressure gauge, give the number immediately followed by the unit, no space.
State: 122mmHg
